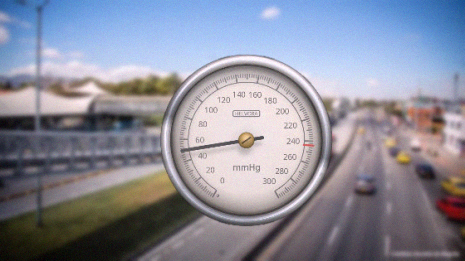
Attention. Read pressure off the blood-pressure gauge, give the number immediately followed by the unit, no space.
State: 50mmHg
